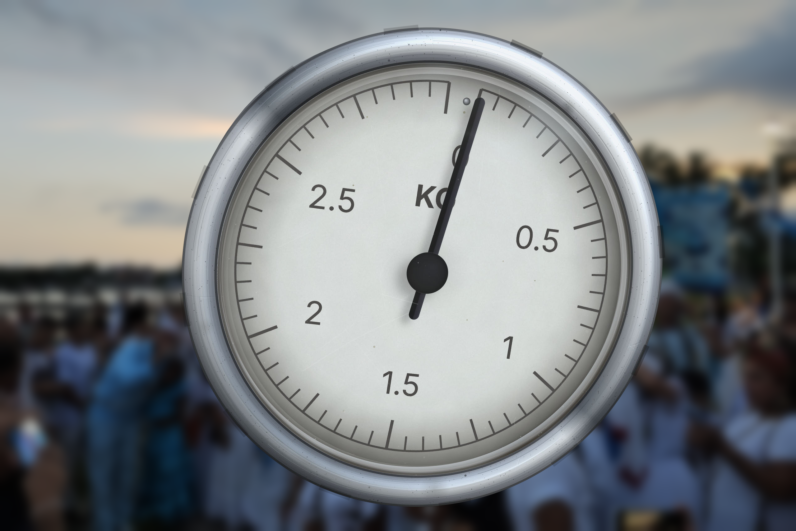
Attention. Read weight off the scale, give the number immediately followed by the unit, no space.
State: 0kg
